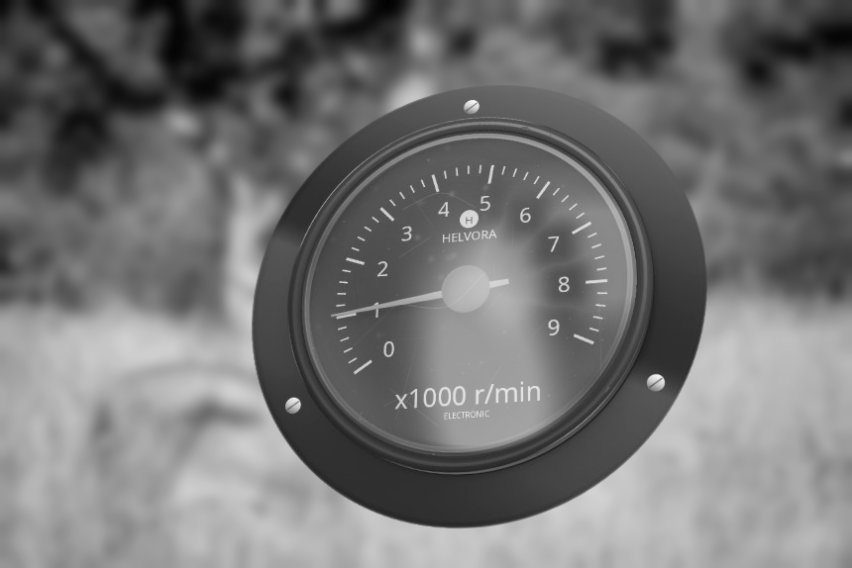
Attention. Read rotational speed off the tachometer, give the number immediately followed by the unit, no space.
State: 1000rpm
